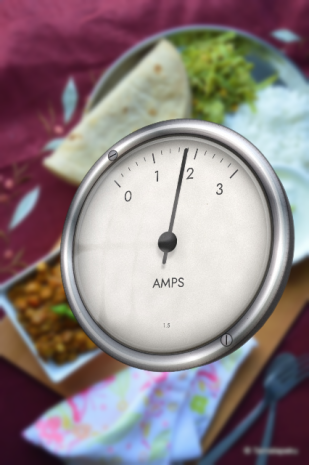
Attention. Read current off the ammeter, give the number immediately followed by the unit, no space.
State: 1.8A
